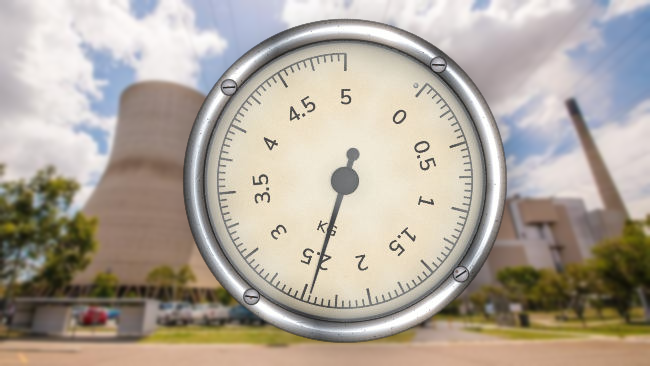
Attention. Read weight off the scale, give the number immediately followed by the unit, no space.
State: 2.45kg
